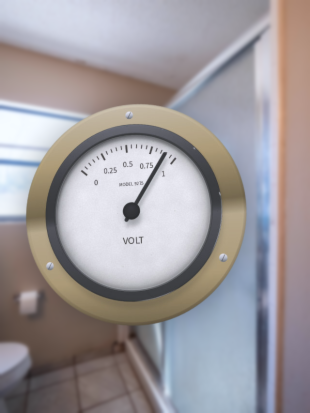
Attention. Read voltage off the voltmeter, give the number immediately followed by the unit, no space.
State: 0.9V
